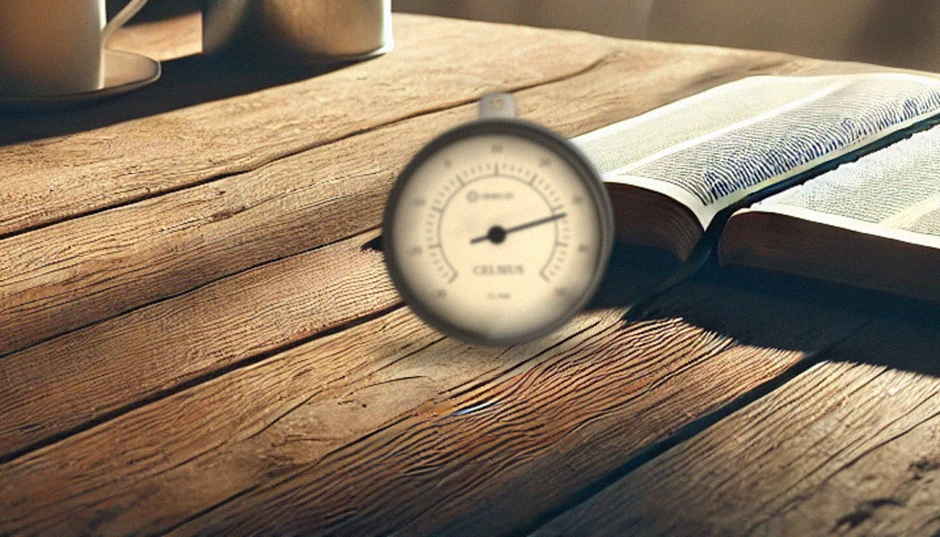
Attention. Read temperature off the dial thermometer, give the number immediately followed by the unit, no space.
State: 32°C
